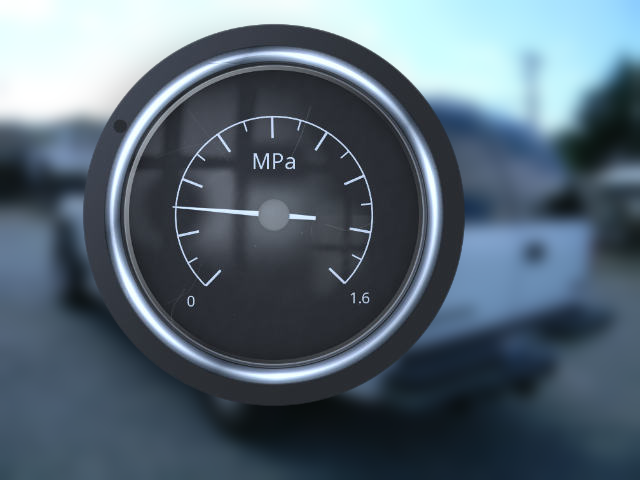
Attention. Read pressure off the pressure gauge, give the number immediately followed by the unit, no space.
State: 0.3MPa
